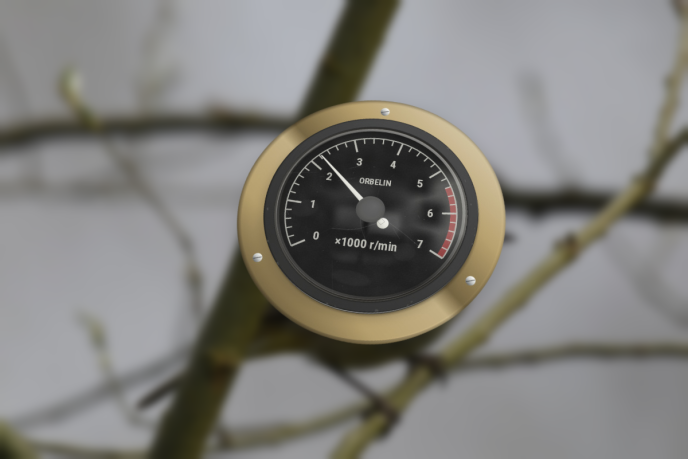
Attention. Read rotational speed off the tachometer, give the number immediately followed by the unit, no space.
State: 2200rpm
